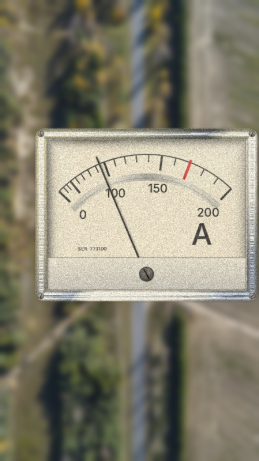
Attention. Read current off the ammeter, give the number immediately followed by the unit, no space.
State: 95A
